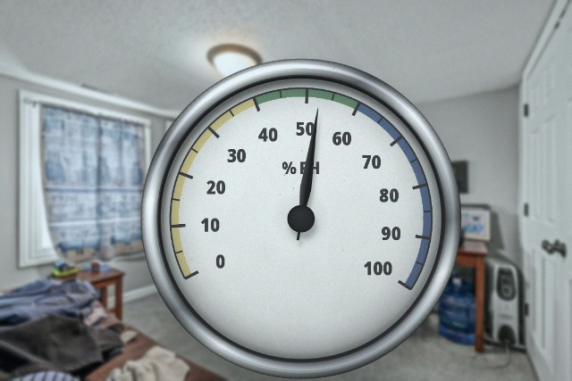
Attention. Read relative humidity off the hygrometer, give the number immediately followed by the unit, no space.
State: 52.5%
